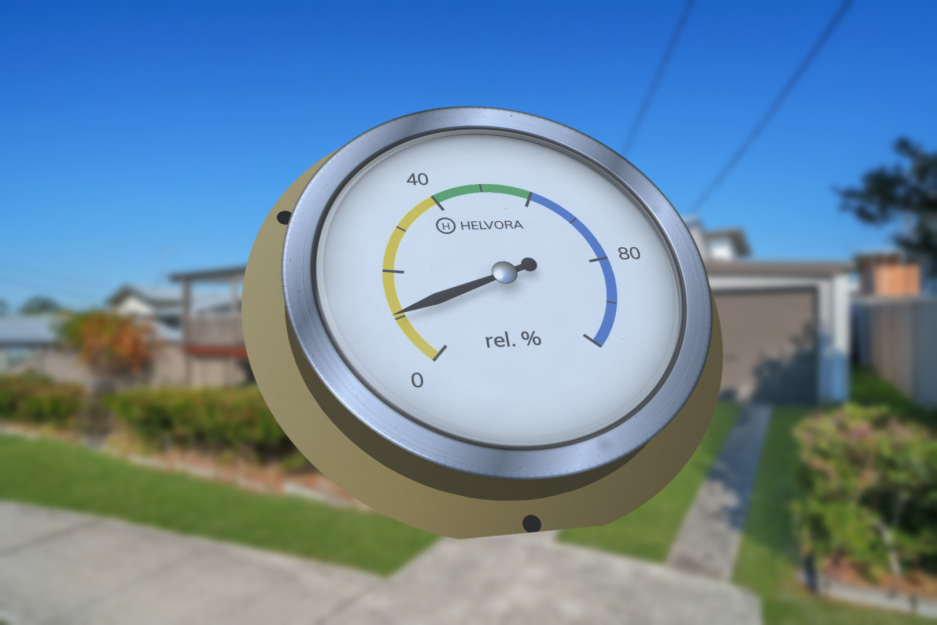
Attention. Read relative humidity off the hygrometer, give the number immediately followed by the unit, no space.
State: 10%
